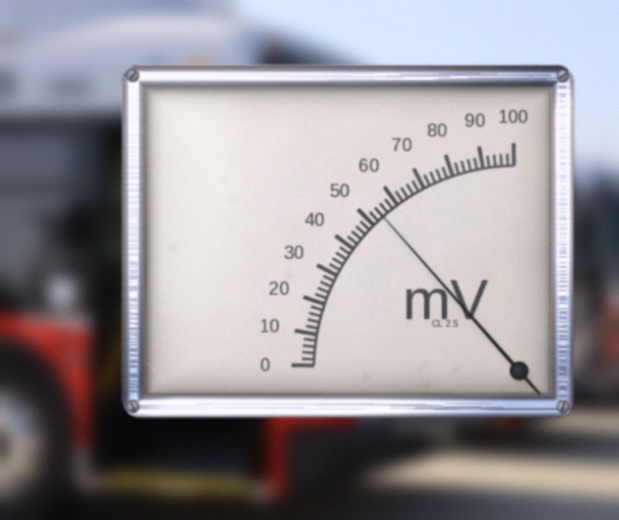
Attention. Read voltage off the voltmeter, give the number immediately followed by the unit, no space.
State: 54mV
